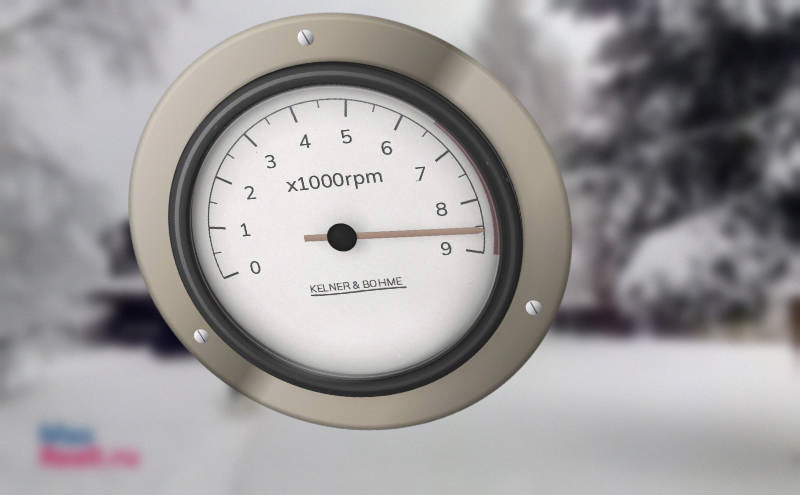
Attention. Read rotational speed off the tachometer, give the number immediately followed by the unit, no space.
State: 8500rpm
